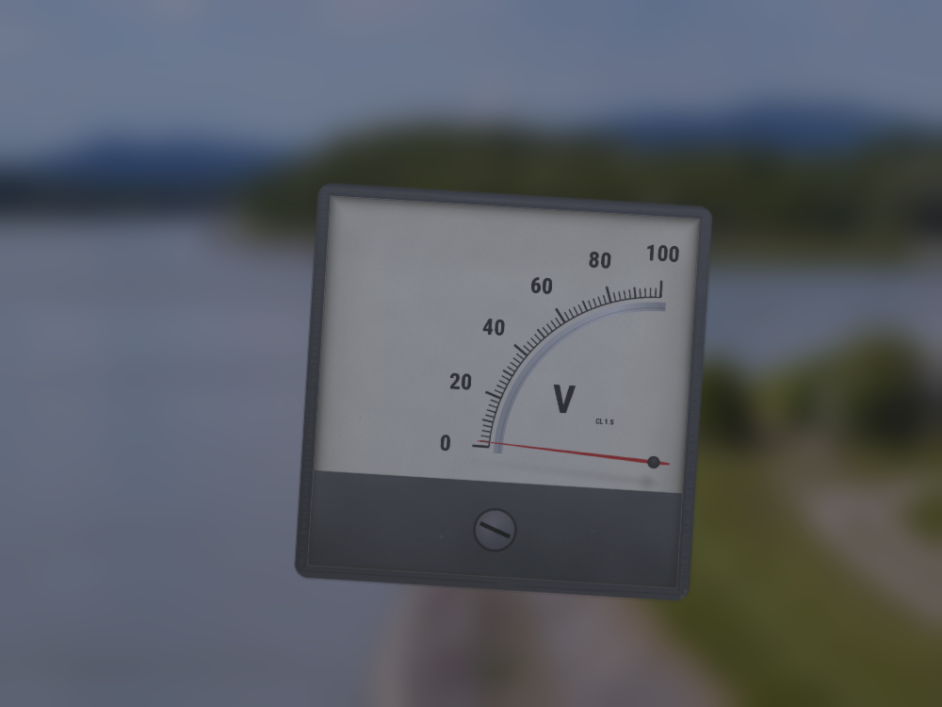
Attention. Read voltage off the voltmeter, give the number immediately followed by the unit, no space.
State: 2V
